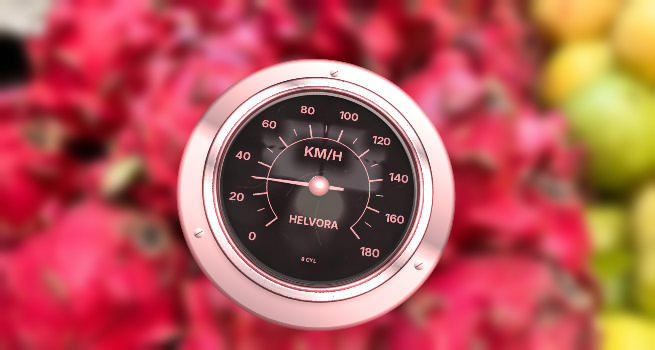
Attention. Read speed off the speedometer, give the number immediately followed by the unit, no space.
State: 30km/h
